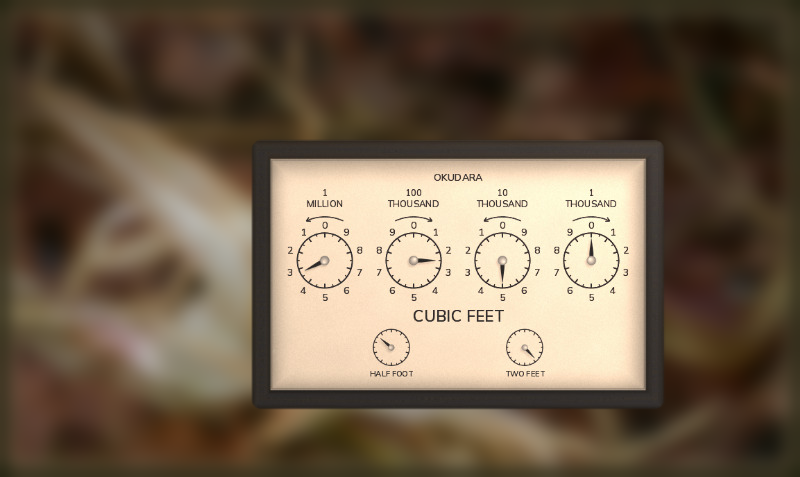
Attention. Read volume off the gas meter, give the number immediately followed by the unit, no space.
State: 325000ft³
